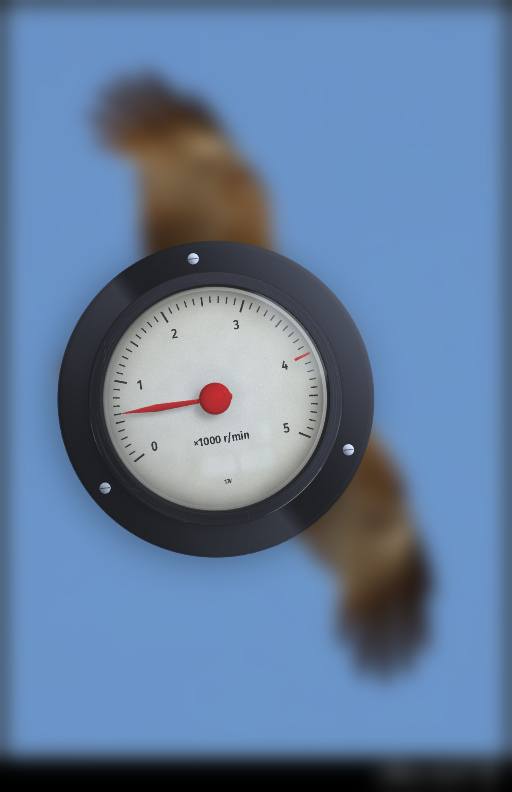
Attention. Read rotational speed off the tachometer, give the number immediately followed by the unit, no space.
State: 600rpm
